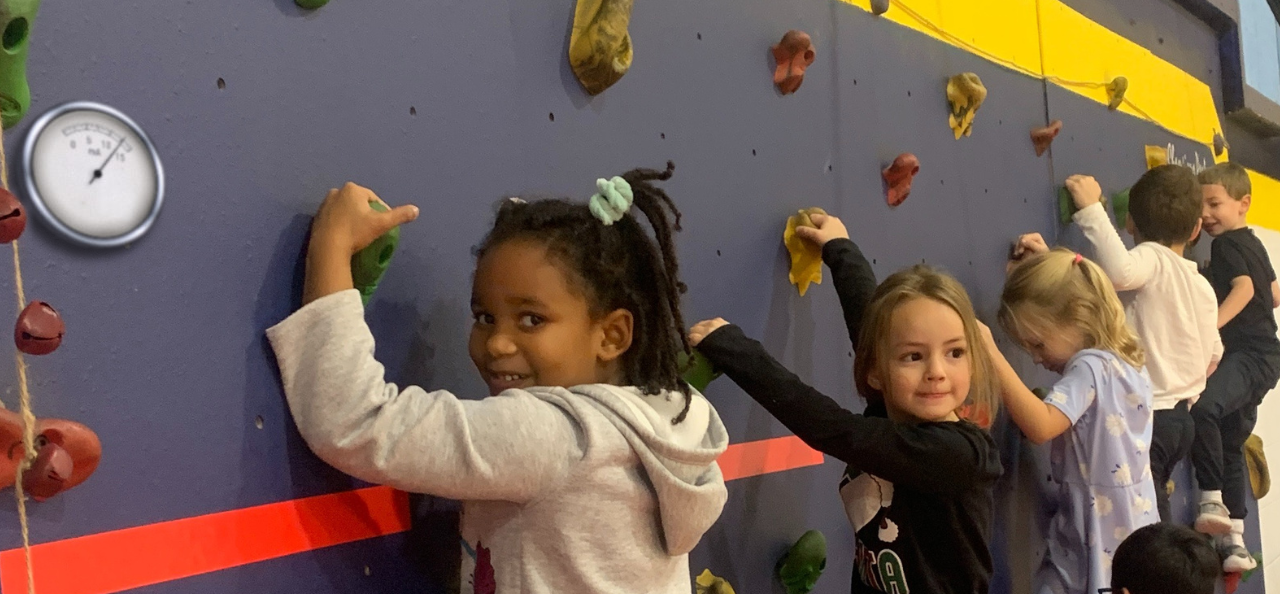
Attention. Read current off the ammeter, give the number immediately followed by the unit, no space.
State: 12.5mA
